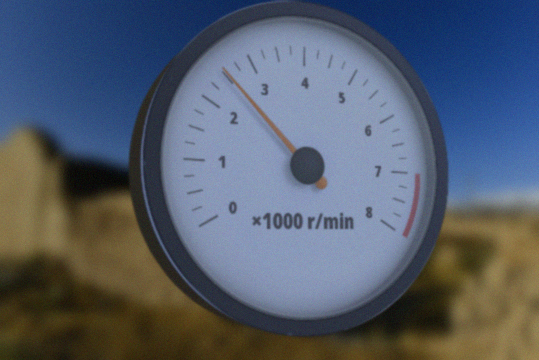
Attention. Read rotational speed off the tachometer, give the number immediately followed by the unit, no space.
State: 2500rpm
